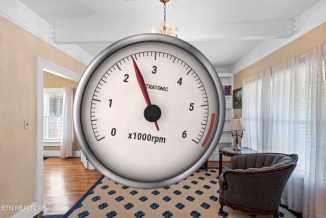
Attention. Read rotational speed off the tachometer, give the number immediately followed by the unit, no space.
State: 2400rpm
